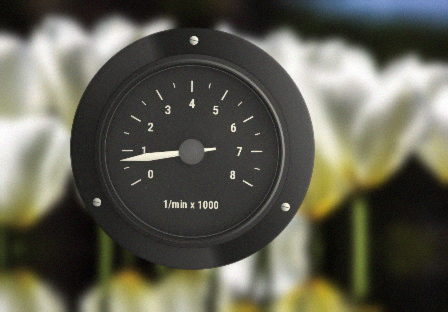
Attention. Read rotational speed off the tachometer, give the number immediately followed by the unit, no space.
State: 750rpm
